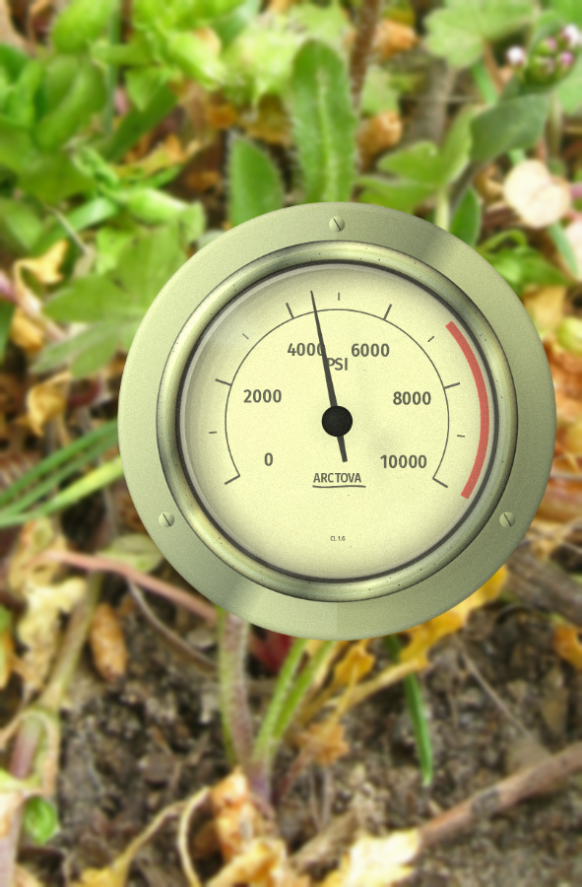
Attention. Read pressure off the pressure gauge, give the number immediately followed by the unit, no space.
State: 4500psi
